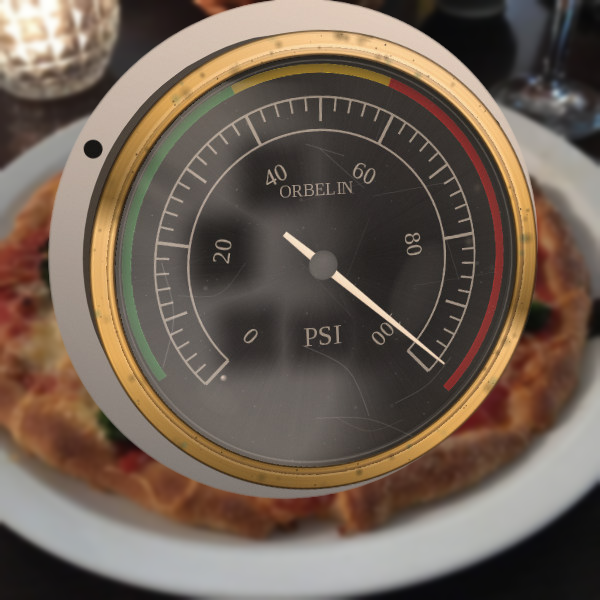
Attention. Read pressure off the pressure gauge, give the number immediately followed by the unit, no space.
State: 98psi
